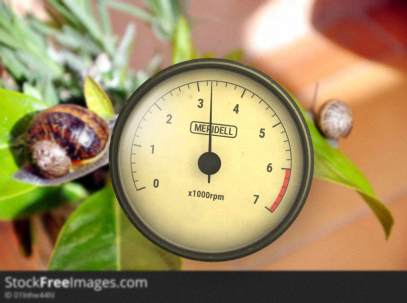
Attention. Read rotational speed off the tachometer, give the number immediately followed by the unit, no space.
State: 3300rpm
